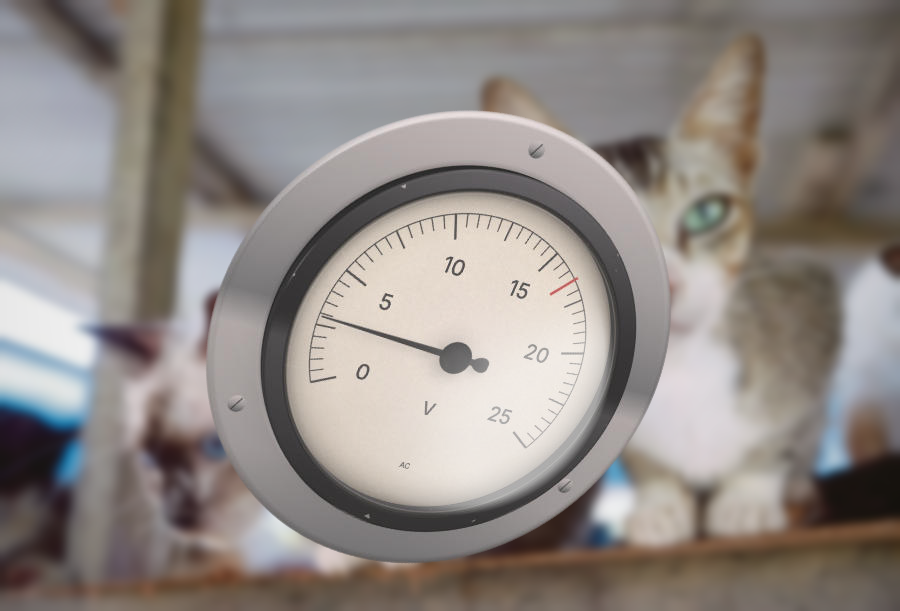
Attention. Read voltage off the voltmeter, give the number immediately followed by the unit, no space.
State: 3V
